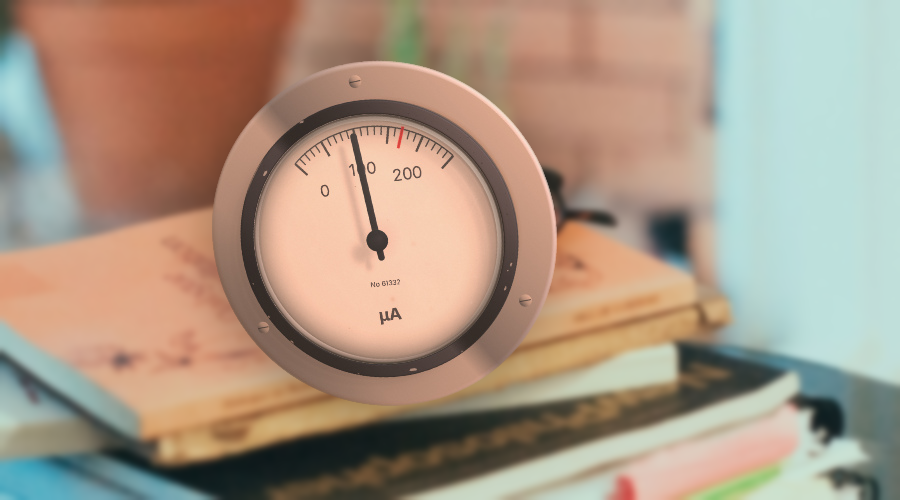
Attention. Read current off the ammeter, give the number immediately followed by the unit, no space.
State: 100µA
